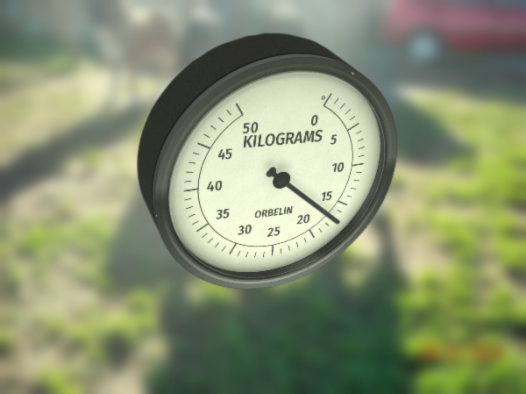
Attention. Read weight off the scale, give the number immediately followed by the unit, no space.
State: 17kg
